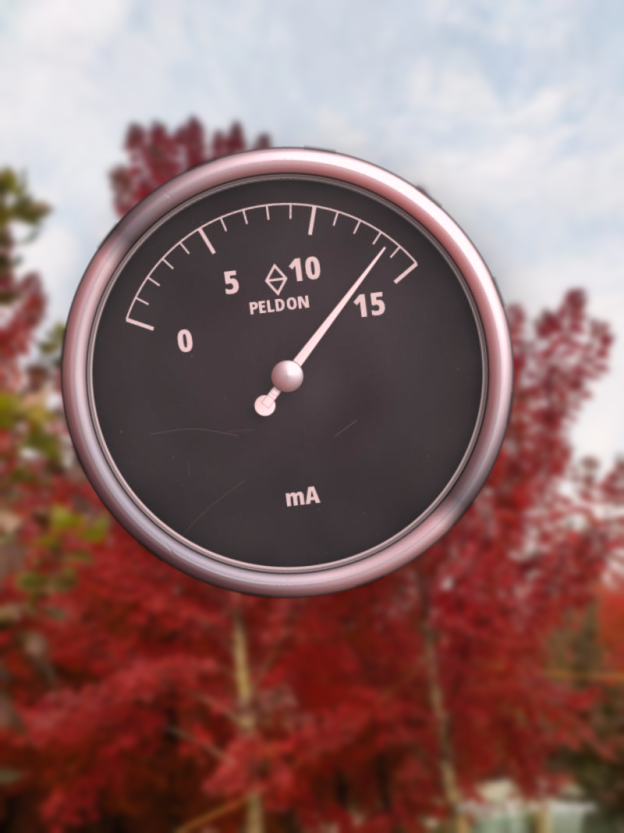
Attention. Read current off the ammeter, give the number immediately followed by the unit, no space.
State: 13.5mA
